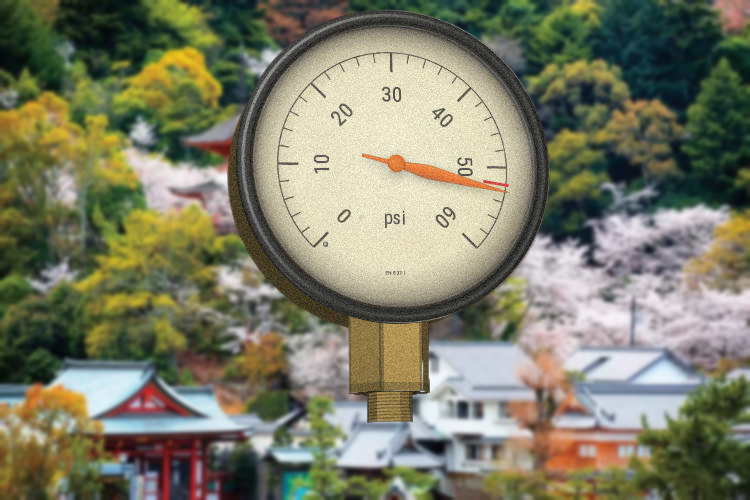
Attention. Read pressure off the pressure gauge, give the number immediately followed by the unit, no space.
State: 53psi
